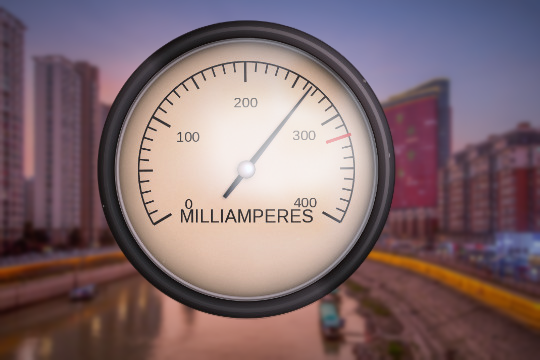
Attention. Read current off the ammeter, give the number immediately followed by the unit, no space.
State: 265mA
